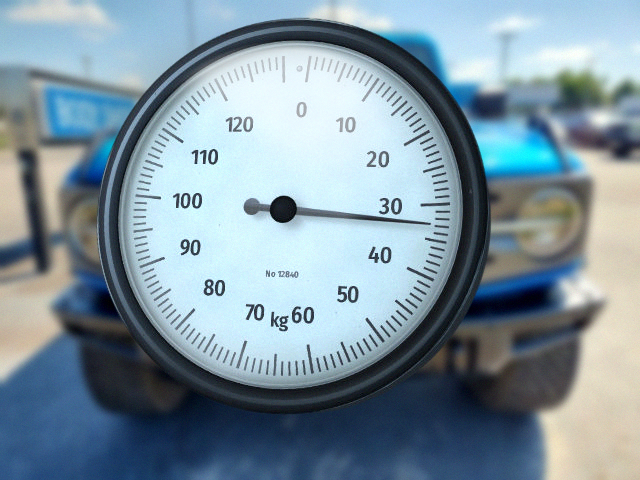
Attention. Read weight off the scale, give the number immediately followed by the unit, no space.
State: 33kg
